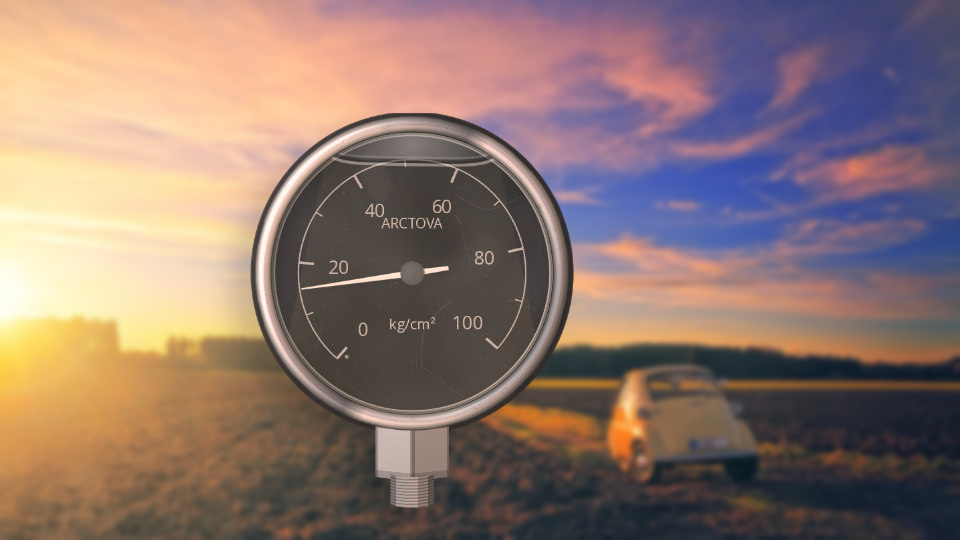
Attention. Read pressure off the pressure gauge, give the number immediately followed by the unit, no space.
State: 15kg/cm²
